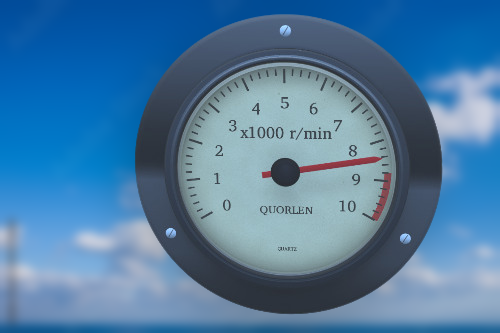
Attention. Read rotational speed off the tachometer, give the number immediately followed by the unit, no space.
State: 8400rpm
